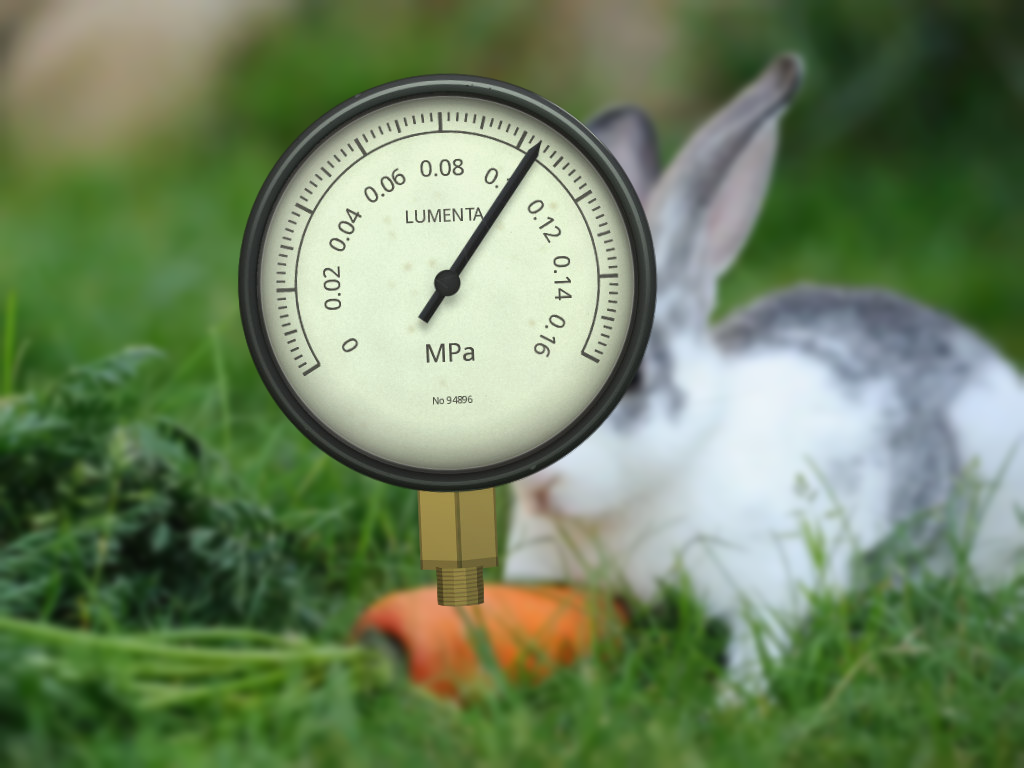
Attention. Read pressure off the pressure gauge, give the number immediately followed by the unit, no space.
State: 0.104MPa
